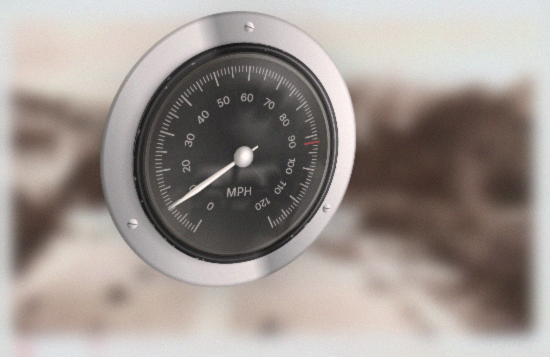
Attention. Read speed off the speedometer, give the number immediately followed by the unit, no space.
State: 10mph
